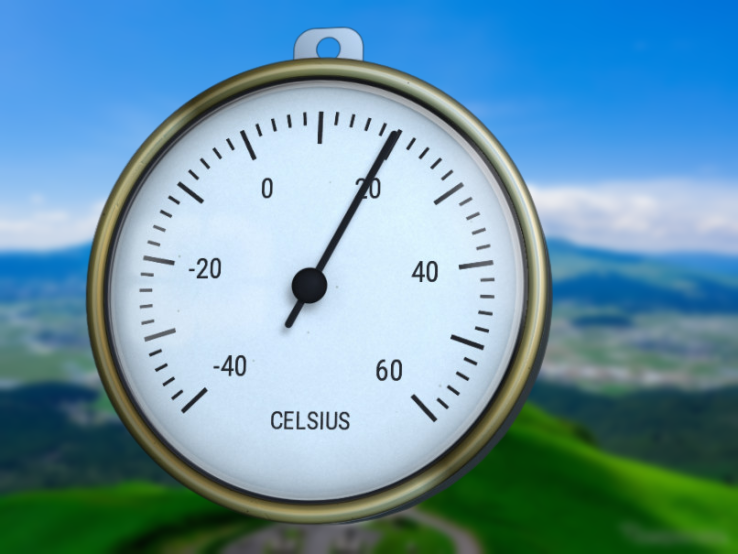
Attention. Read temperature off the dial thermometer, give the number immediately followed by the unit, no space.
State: 20°C
